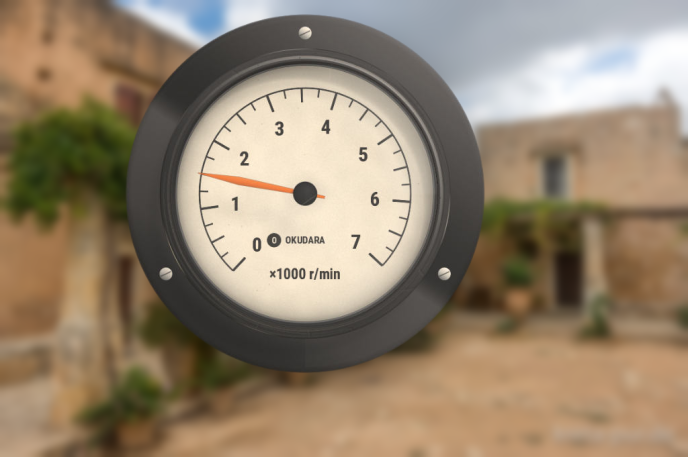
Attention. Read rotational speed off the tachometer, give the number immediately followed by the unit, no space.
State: 1500rpm
